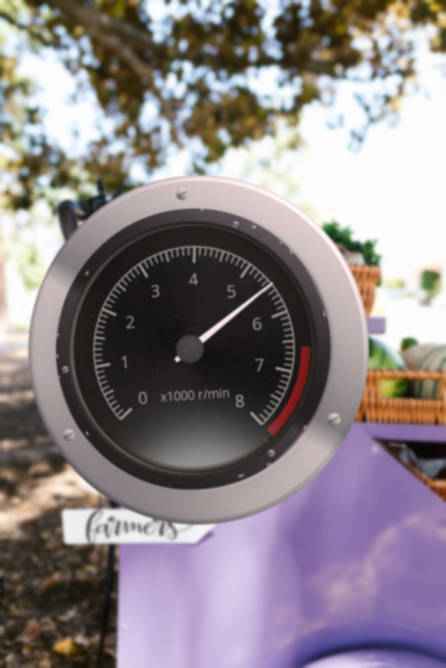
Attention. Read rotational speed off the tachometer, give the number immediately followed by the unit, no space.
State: 5500rpm
